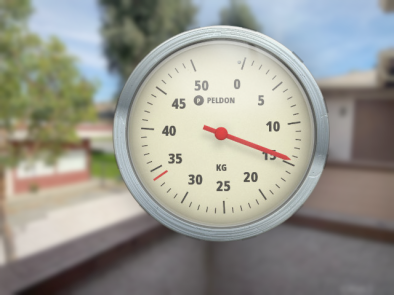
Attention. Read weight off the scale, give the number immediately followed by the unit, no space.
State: 14.5kg
